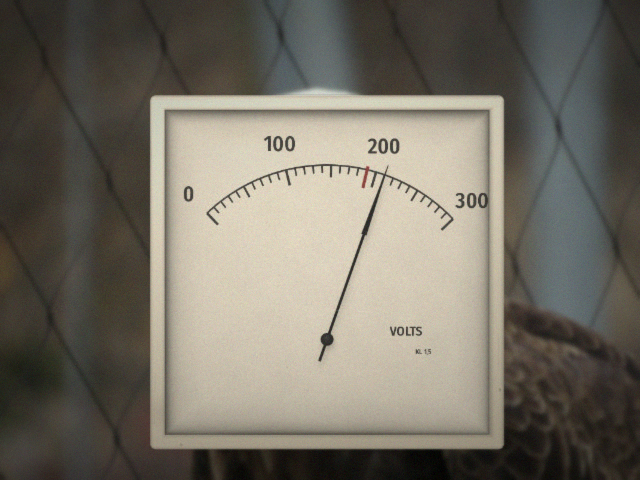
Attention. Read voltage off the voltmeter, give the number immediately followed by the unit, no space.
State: 210V
